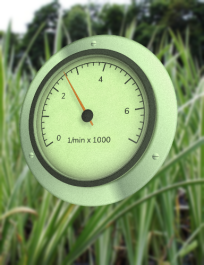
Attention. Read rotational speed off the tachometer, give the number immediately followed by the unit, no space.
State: 2600rpm
